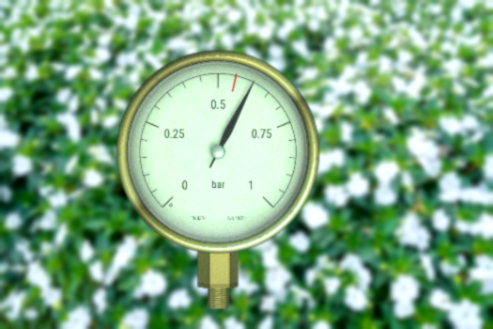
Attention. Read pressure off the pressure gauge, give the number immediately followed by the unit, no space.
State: 0.6bar
